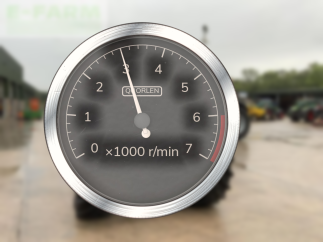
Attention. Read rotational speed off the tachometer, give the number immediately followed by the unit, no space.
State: 3000rpm
